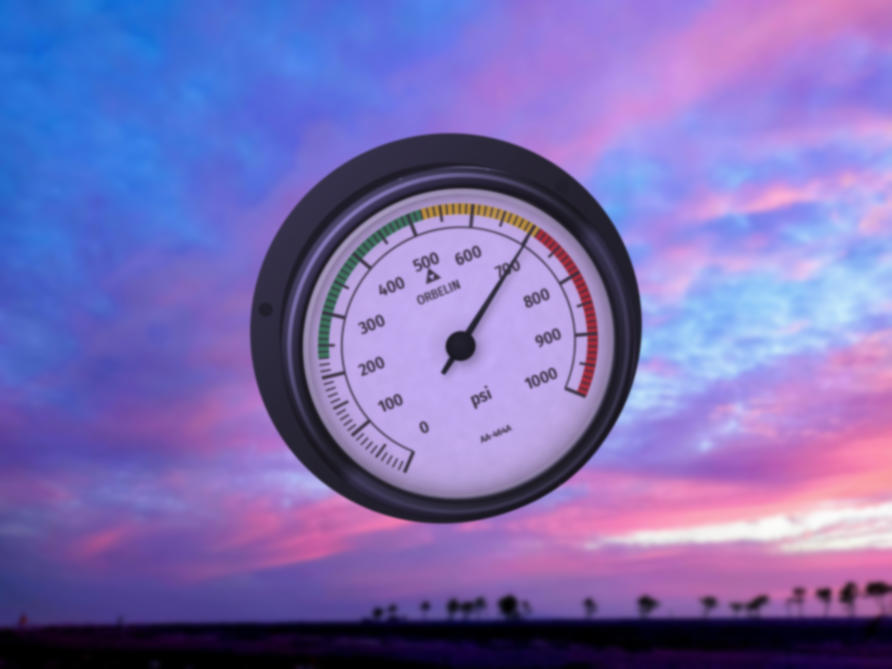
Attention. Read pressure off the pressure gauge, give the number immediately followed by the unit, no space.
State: 700psi
